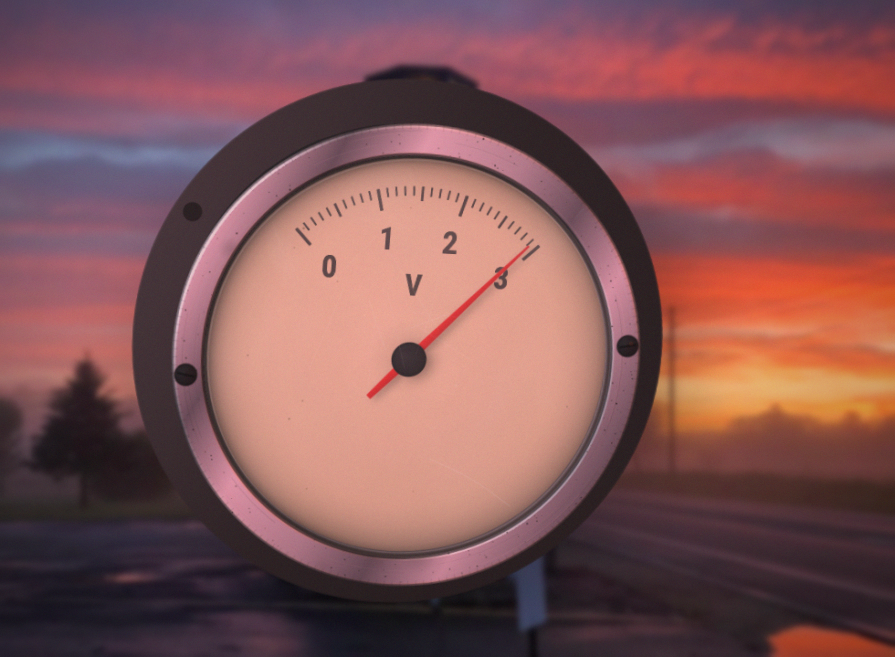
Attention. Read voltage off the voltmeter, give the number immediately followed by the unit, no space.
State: 2.9V
